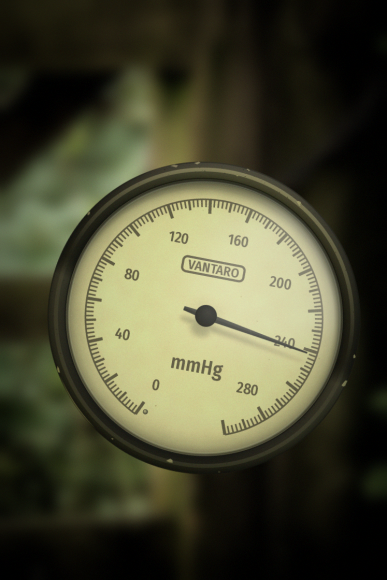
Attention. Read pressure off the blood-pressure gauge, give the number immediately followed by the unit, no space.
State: 242mmHg
